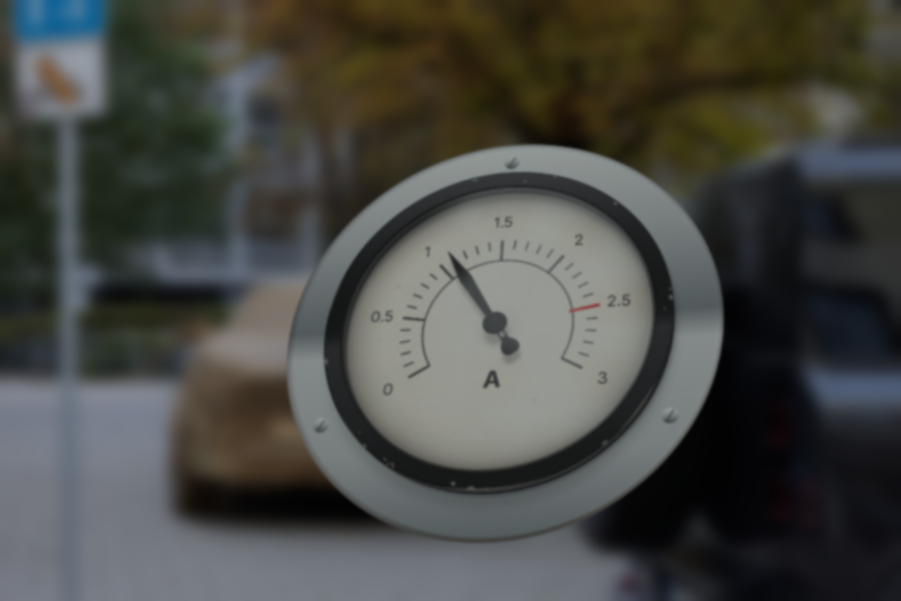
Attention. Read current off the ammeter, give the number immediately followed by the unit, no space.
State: 1.1A
